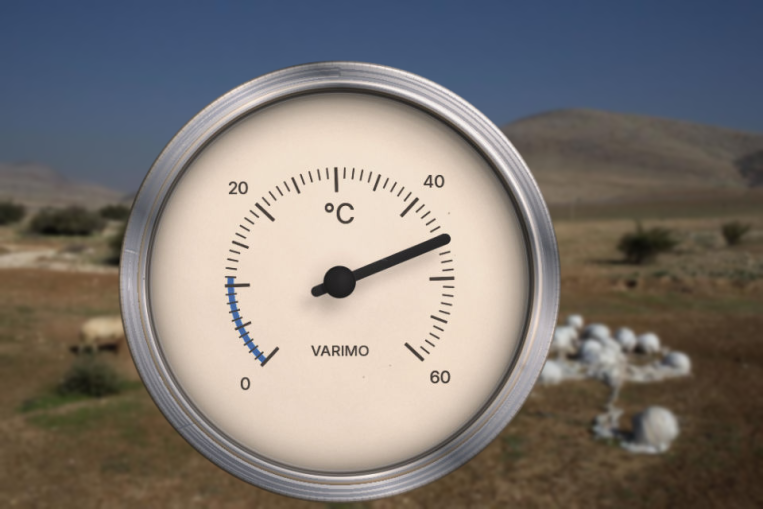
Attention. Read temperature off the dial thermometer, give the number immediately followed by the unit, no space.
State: 45.5°C
